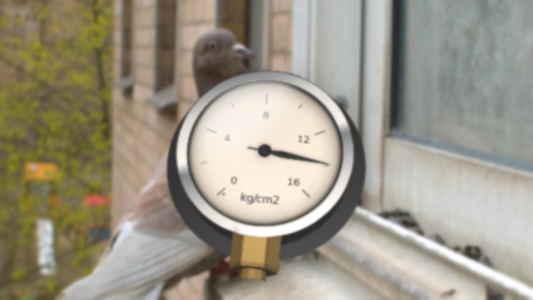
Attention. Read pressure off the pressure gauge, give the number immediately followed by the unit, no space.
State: 14kg/cm²
